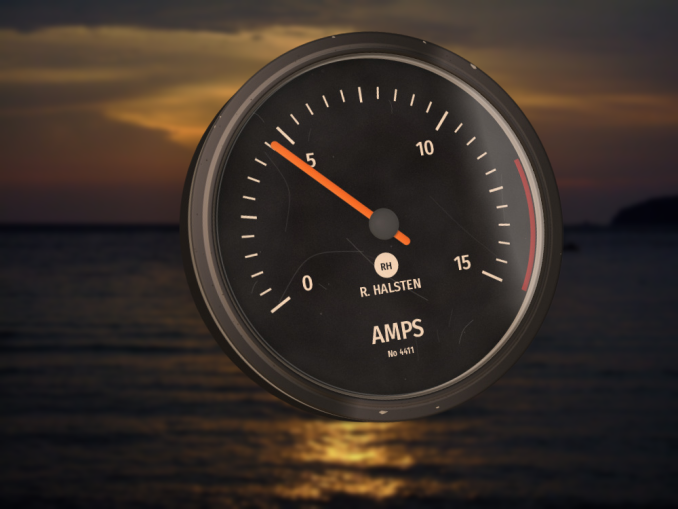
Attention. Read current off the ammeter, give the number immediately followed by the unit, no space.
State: 4.5A
